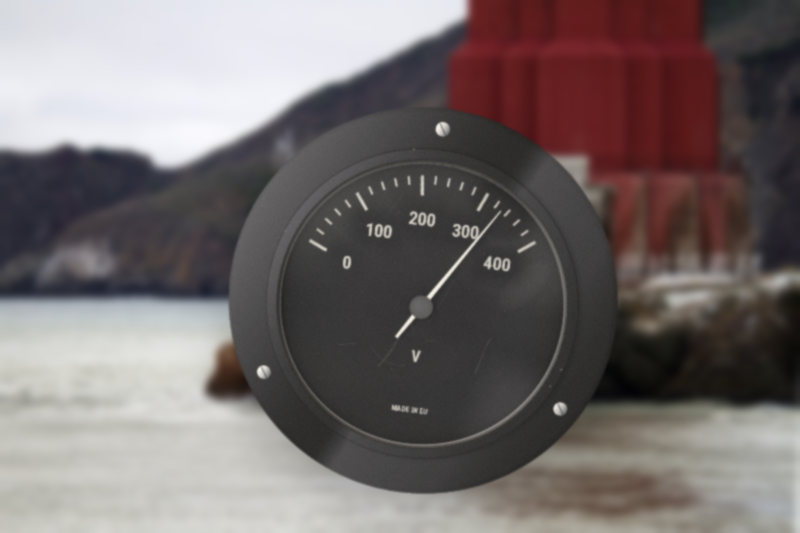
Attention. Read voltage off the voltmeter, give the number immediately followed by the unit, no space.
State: 330V
